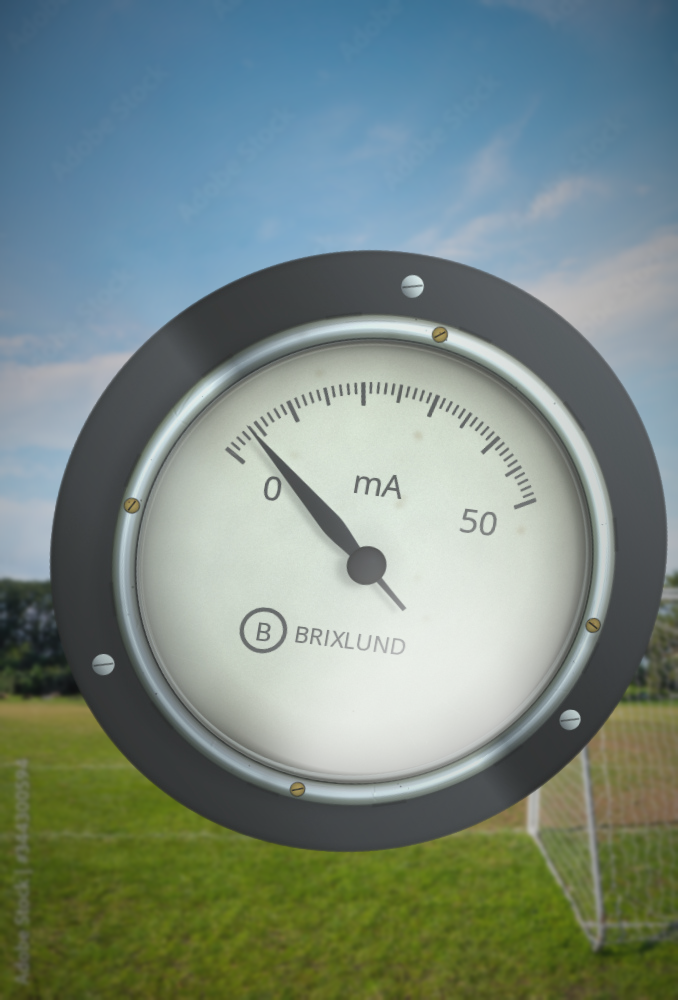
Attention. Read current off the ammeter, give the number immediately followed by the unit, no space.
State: 4mA
